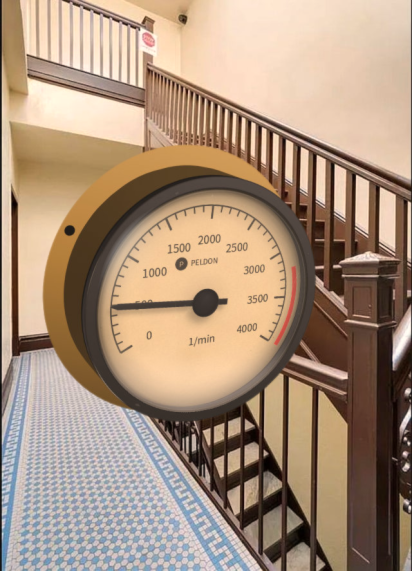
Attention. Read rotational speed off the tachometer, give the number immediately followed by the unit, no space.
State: 500rpm
